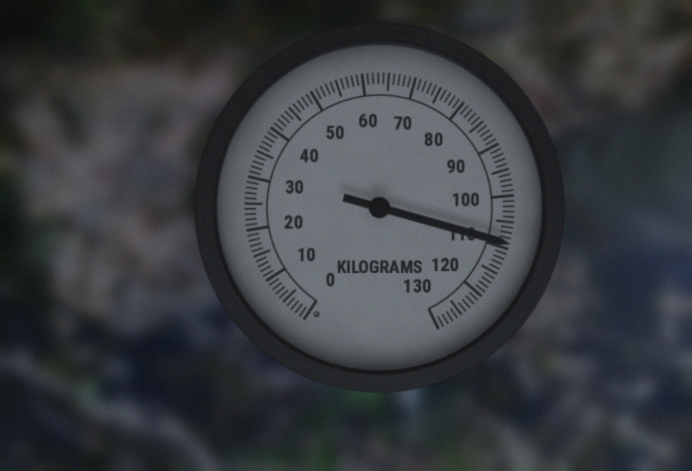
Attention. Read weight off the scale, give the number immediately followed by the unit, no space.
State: 109kg
